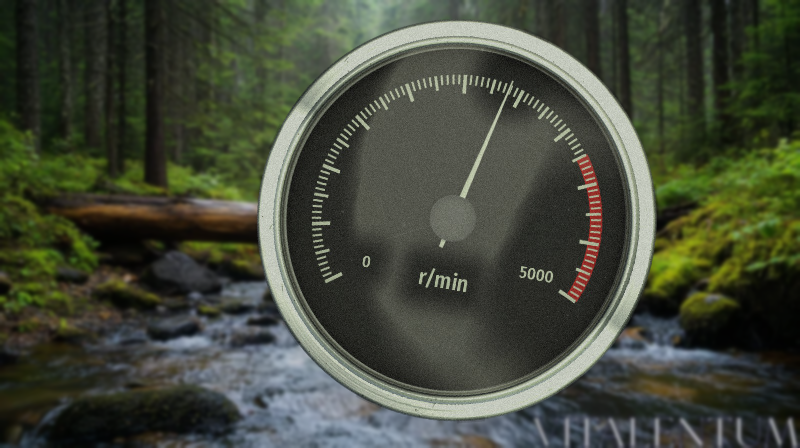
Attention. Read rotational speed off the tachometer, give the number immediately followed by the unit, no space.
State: 2900rpm
